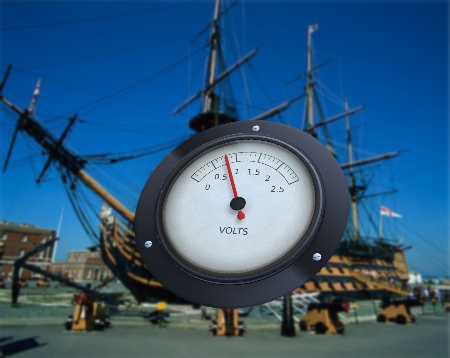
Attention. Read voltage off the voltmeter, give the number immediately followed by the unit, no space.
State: 0.8V
